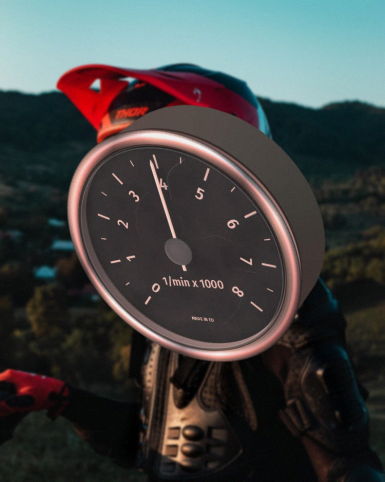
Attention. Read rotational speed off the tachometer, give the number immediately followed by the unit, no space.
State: 4000rpm
